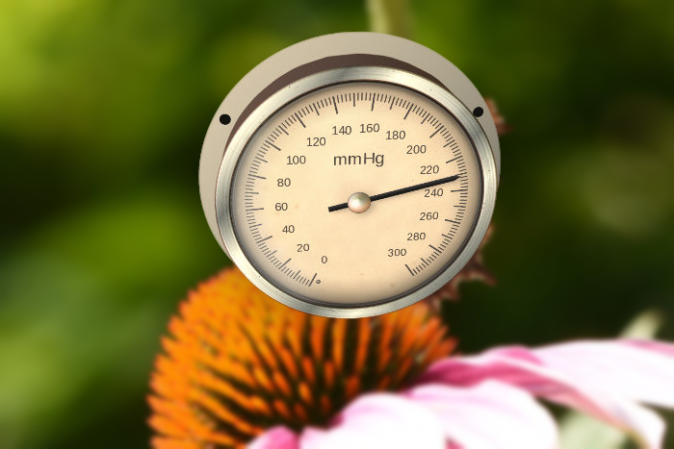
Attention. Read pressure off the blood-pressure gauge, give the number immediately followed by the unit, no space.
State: 230mmHg
